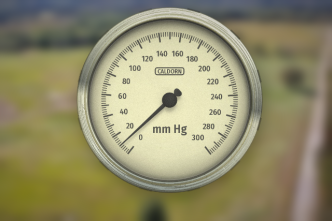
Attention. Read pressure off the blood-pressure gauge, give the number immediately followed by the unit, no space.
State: 10mmHg
